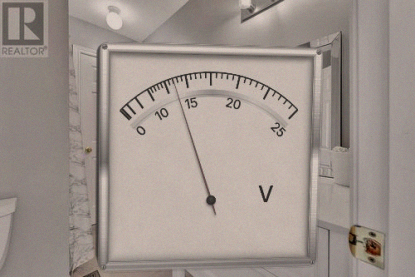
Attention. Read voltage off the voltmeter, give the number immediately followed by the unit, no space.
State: 13.5V
